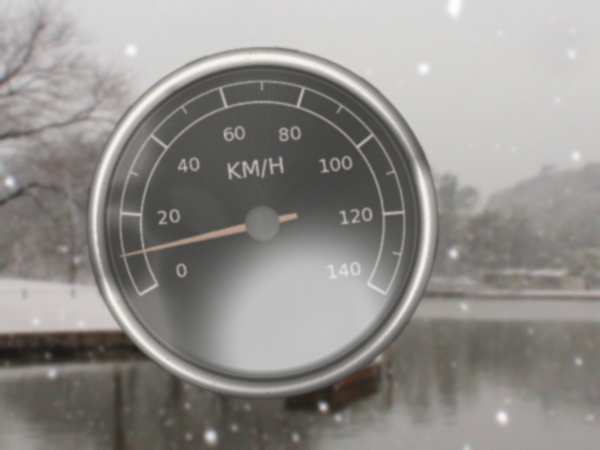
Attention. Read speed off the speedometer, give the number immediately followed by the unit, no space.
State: 10km/h
